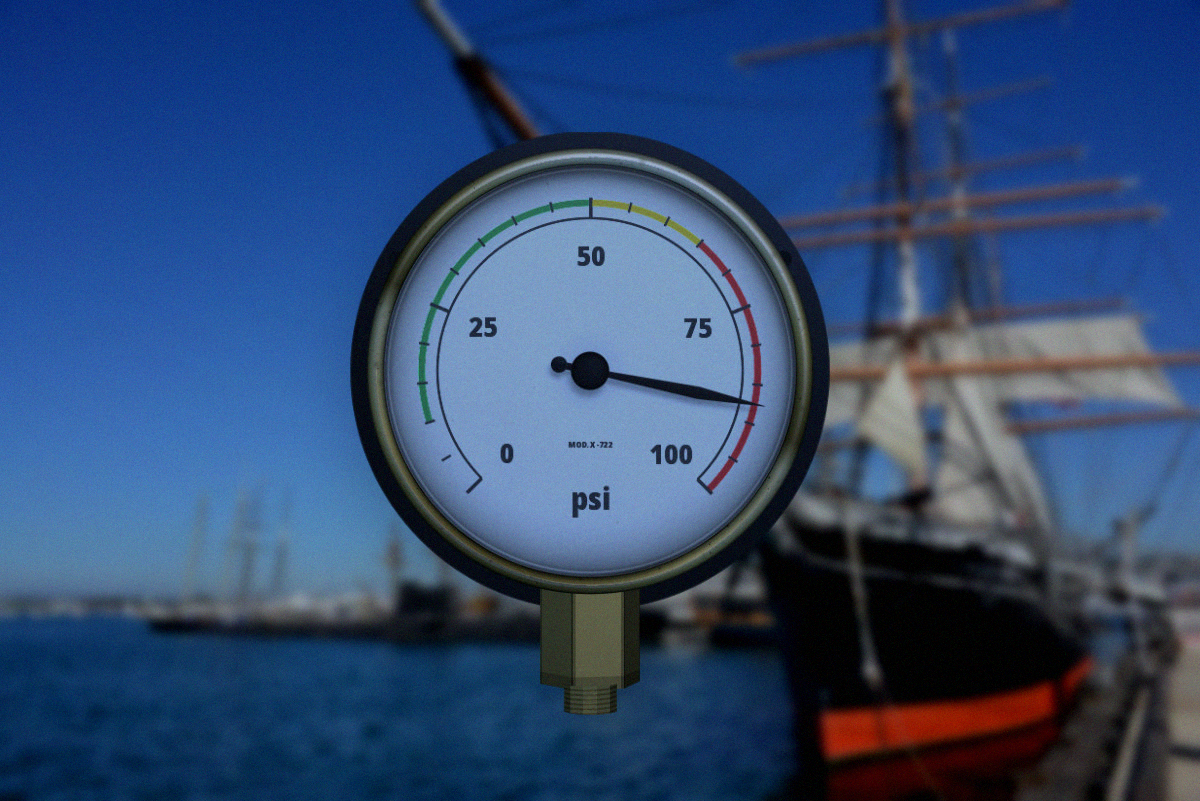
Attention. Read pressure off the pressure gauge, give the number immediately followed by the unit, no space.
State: 87.5psi
